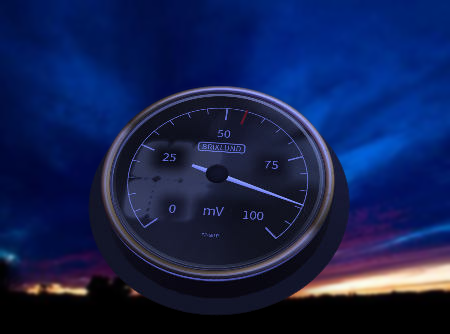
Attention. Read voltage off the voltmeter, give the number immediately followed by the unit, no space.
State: 90mV
